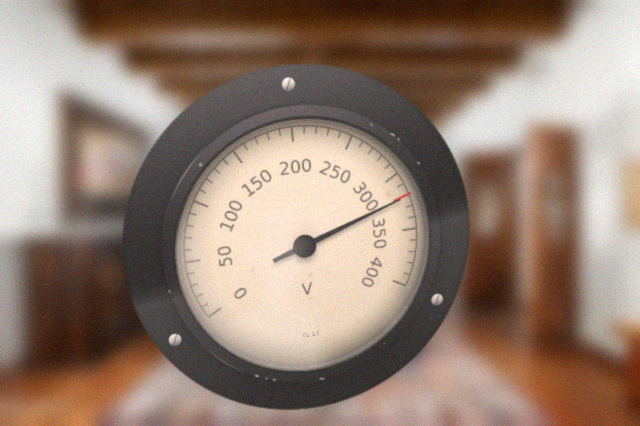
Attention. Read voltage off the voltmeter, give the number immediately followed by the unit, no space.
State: 320V
